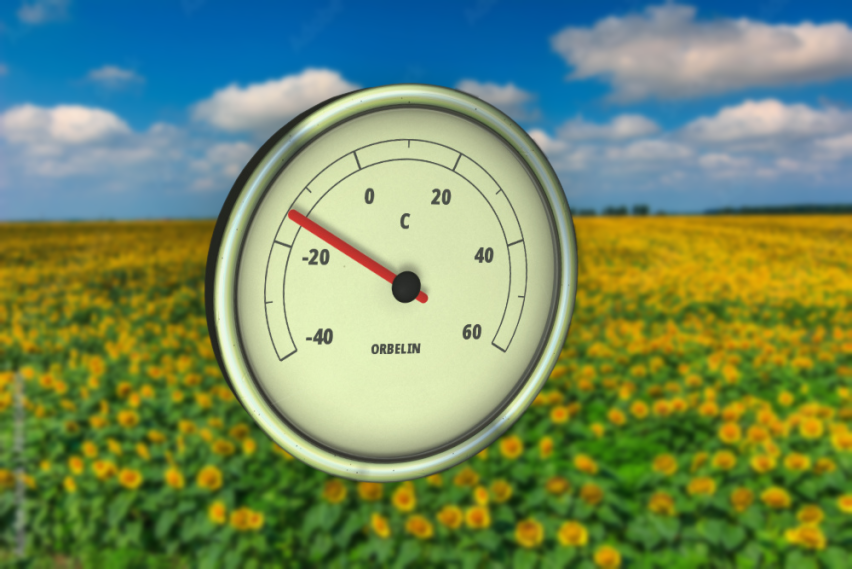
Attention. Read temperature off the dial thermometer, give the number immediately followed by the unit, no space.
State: -15°C
